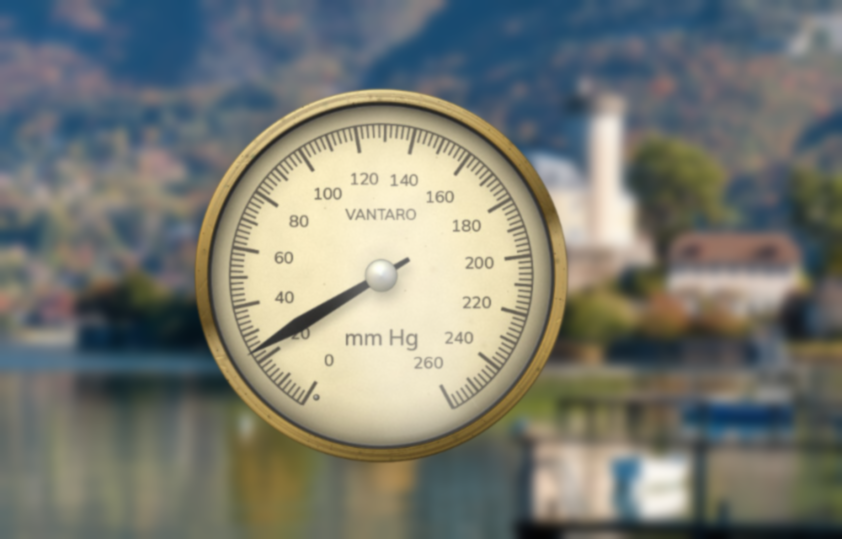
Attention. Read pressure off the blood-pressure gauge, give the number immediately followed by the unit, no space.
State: 24mmHg
